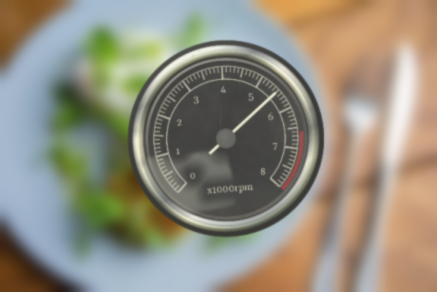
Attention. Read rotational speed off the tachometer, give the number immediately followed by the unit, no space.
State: 5500rpm
